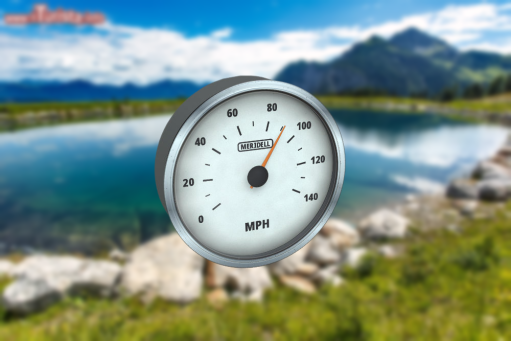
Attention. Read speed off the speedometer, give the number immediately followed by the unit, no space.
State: 90mph
